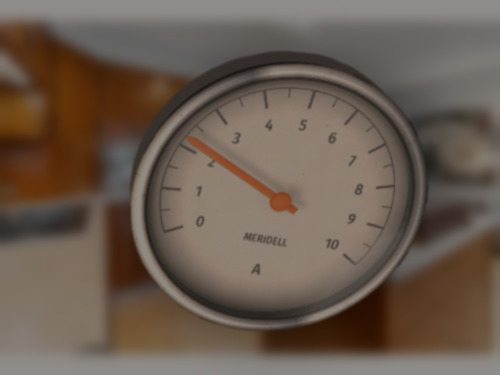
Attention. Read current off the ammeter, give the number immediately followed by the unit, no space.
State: 2.25A
